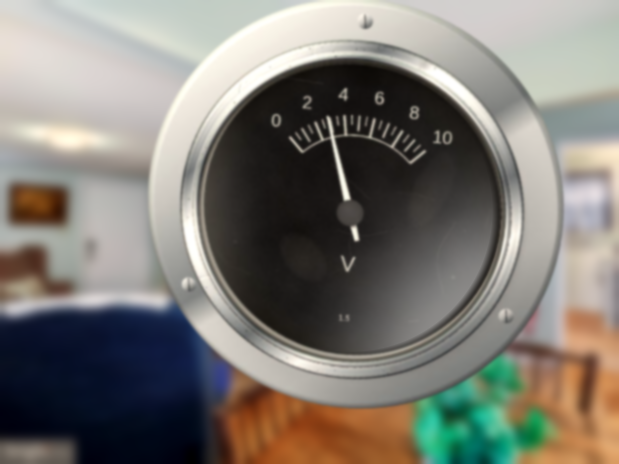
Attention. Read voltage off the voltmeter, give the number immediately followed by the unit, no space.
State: 3V
